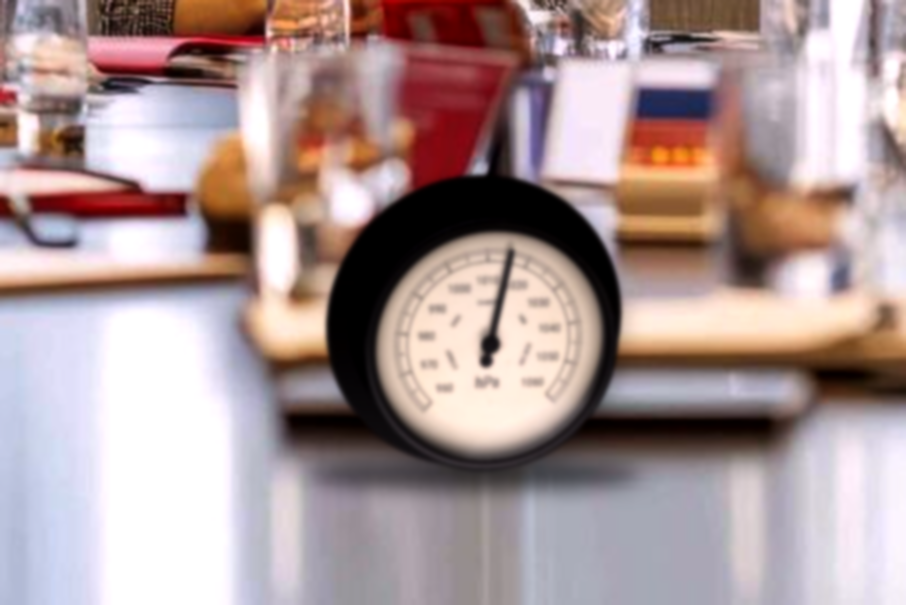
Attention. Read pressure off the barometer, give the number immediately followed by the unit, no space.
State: 1015hPa
